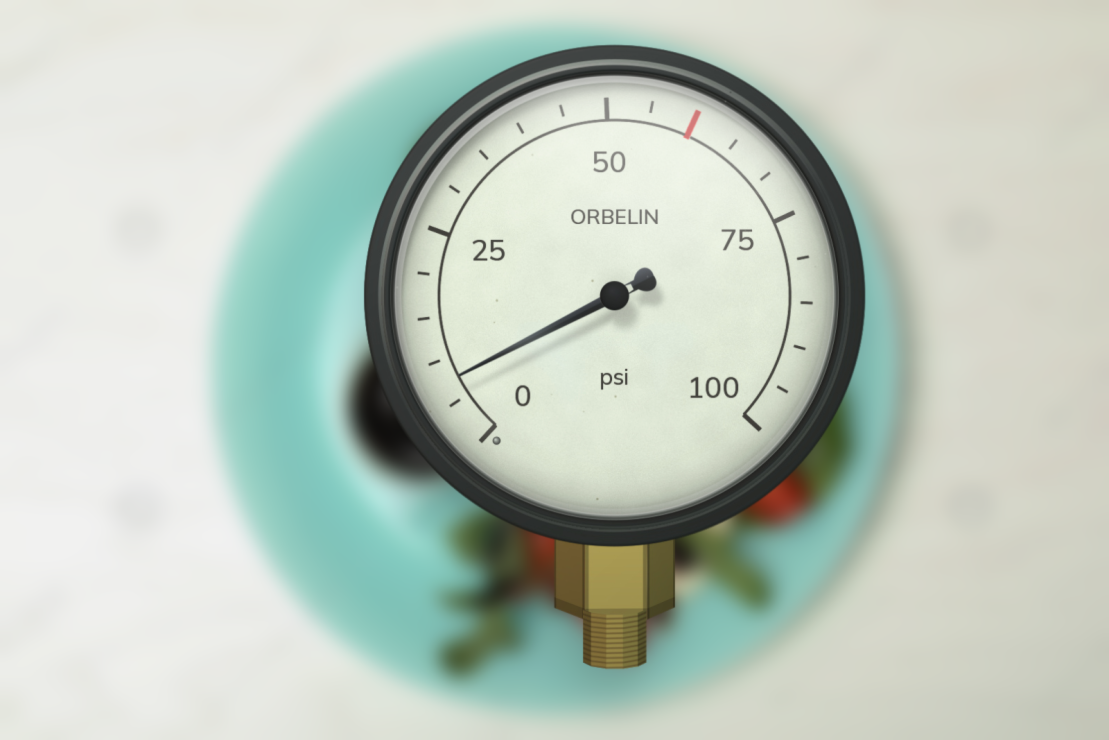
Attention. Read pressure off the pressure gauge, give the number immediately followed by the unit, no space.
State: 7.5psi
